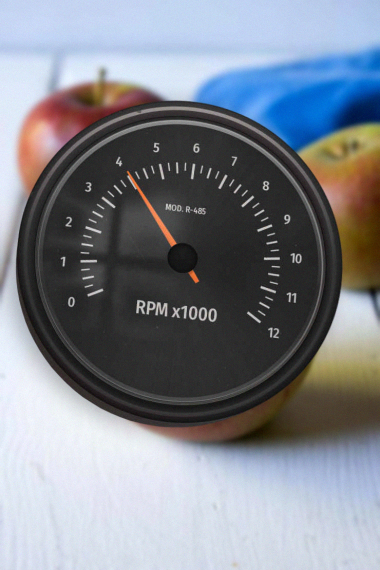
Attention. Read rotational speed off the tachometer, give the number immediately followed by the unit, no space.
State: 4000rpm
